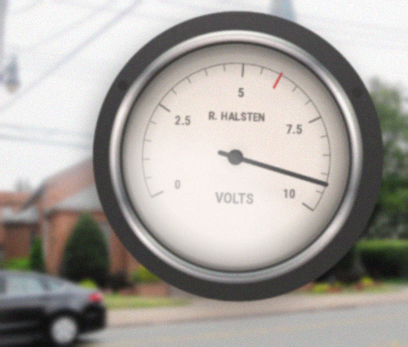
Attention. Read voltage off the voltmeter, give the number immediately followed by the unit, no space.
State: 9.25V
